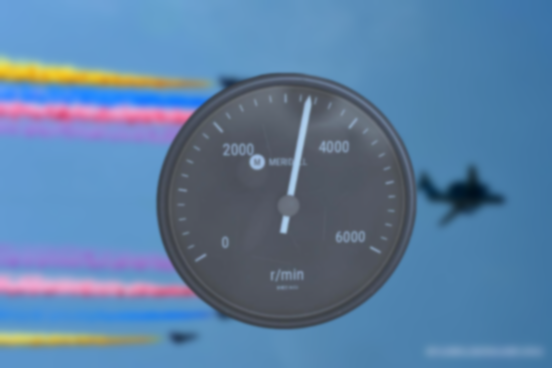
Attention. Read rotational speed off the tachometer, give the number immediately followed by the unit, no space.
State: 3300rpm
